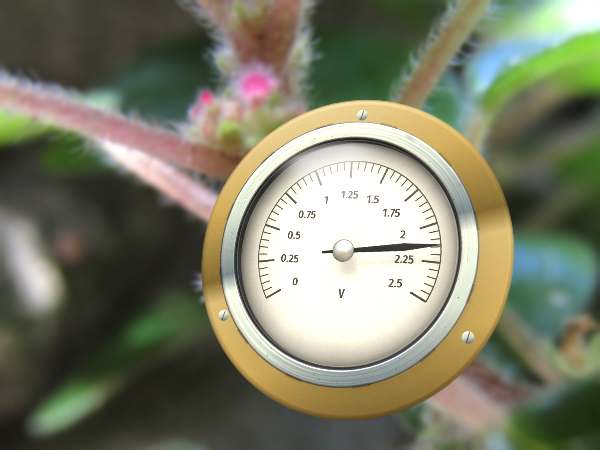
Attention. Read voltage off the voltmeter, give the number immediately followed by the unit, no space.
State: 2.15V
